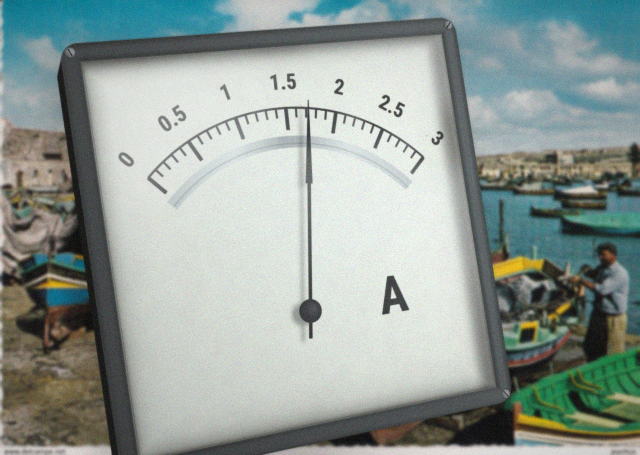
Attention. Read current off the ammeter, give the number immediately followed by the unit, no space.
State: 1.7A
